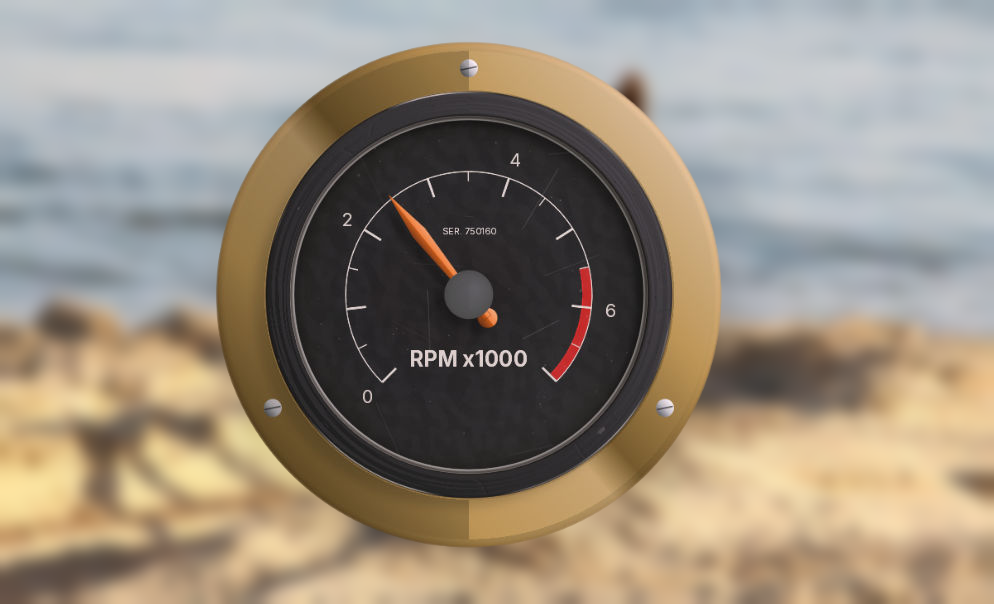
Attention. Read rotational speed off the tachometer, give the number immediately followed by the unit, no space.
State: 2500rpm
